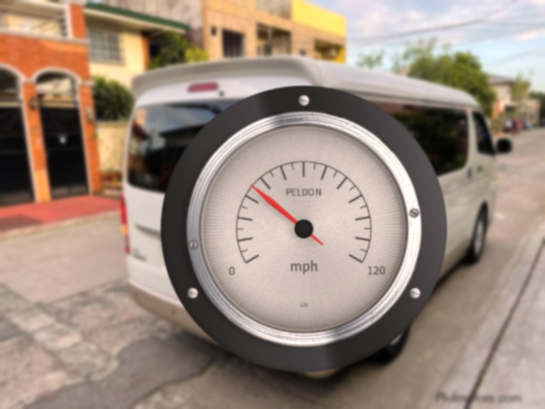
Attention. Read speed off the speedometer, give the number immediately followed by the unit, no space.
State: 35mph
